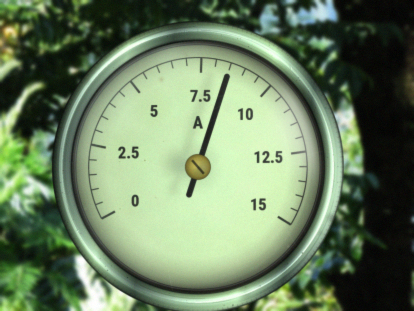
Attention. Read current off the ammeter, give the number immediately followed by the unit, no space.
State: 8.5A
